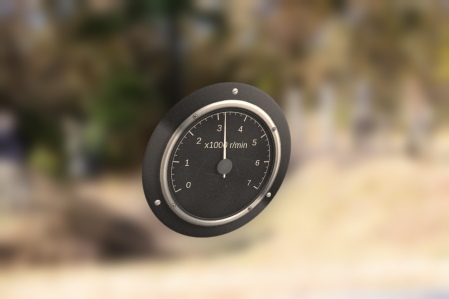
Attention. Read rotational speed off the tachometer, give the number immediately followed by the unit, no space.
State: 3200rpm
